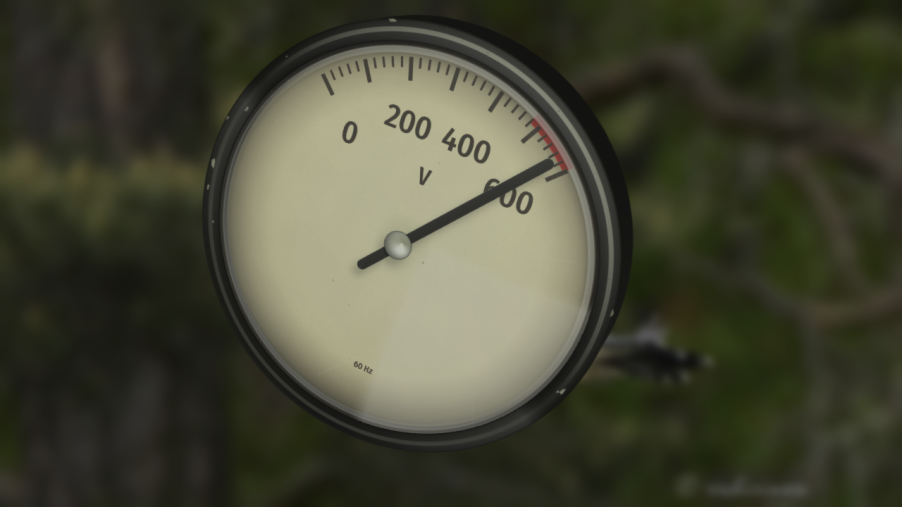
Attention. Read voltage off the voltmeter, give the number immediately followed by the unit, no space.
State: 570V
